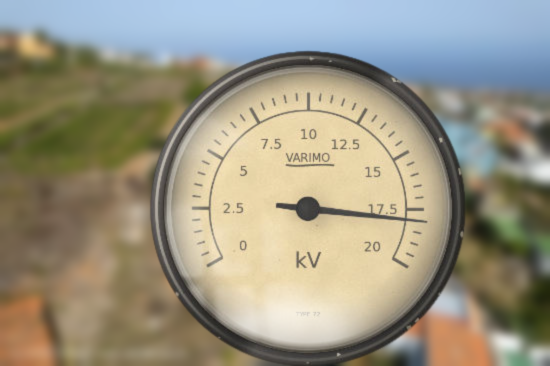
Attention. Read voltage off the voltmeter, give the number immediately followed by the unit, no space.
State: 18kV
